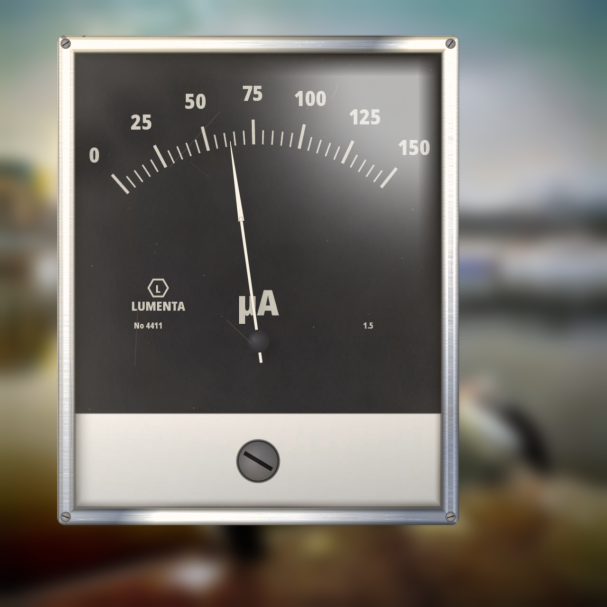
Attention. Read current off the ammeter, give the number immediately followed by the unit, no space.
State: 62.5µA
